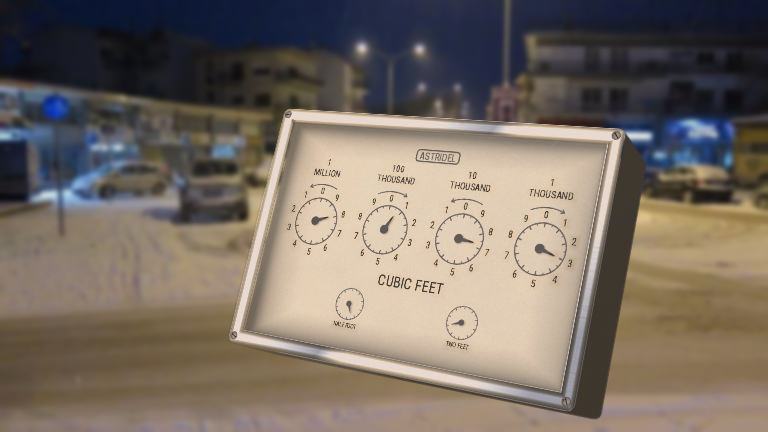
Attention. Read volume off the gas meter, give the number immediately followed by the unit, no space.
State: 807300ft³
